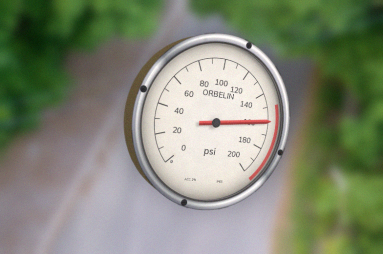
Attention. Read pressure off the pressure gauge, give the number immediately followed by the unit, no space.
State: 160psi
